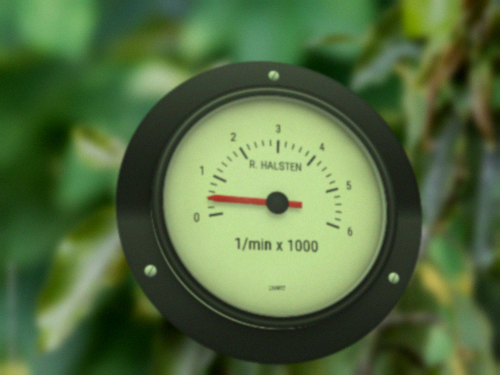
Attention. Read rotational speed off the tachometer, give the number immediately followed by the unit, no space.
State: 400rpm
